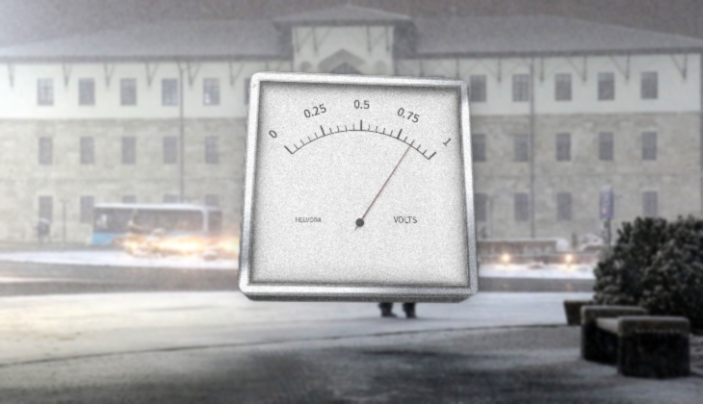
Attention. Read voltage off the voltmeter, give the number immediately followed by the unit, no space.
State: 0.85V
